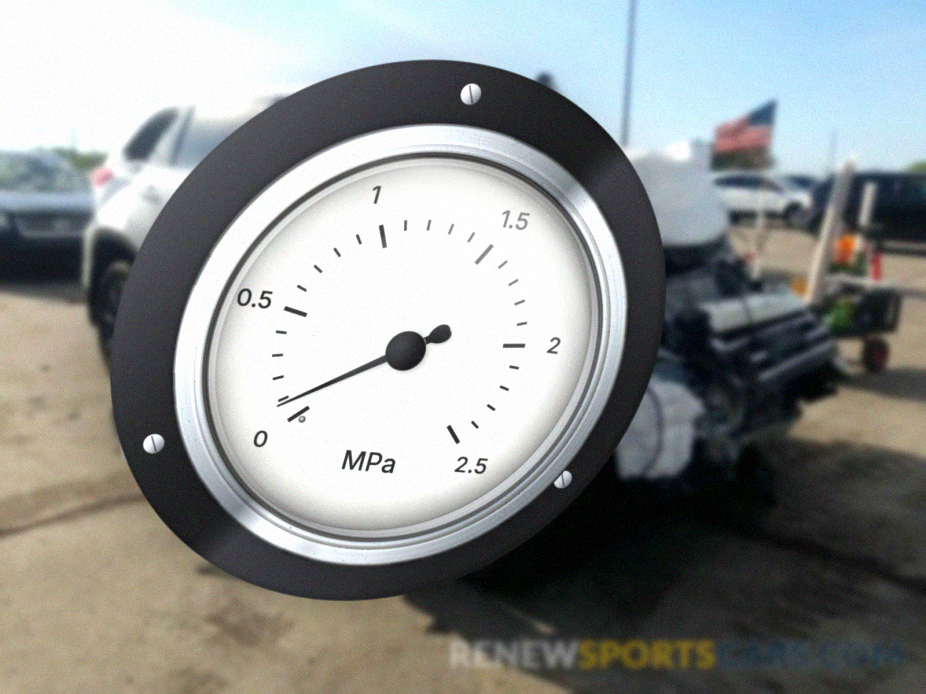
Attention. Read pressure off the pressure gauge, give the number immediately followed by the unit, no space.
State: 0.1MPa
